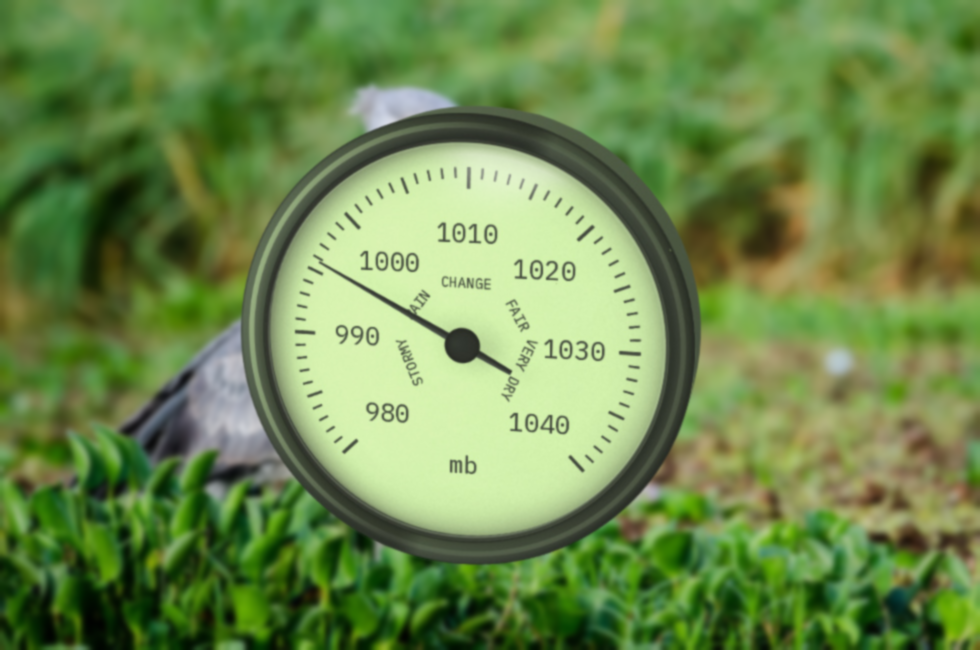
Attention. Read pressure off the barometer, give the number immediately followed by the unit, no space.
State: 996mbar
